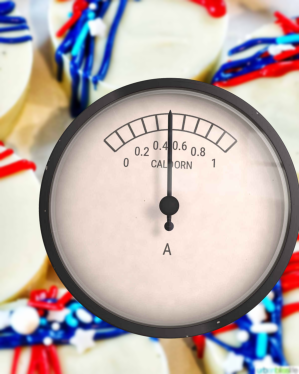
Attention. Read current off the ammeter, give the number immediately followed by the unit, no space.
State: 0.5A
